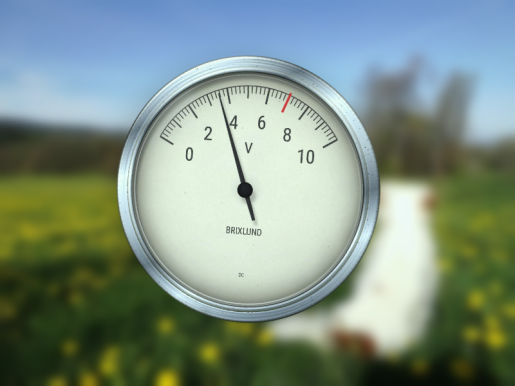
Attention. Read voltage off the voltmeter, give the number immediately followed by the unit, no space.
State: 3.6V
